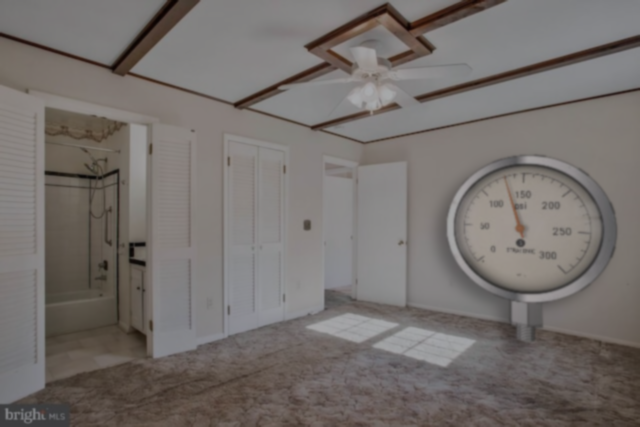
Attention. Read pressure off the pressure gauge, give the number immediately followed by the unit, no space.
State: 130psi
